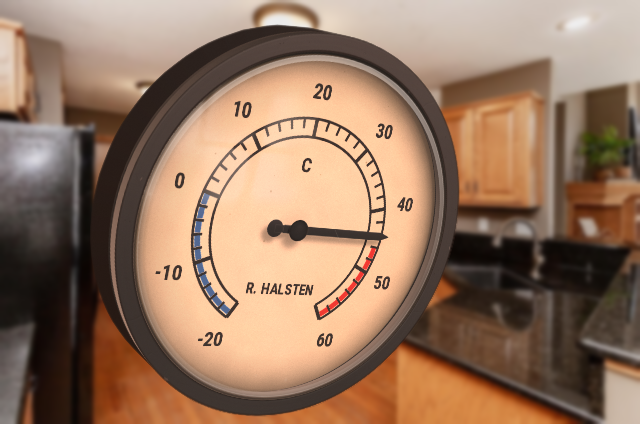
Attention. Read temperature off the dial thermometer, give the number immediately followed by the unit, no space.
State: 44°C
